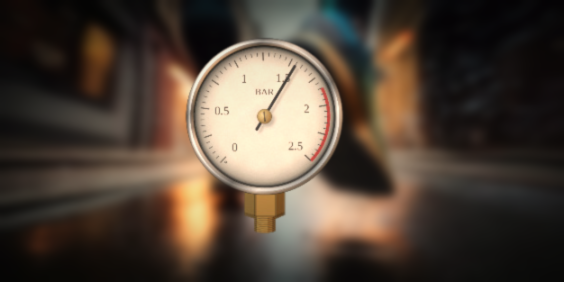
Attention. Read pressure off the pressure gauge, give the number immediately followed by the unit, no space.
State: 1.55bar
